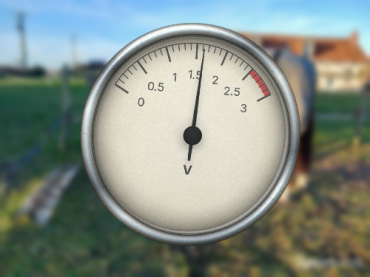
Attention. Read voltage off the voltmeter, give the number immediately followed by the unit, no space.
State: 1.6V
